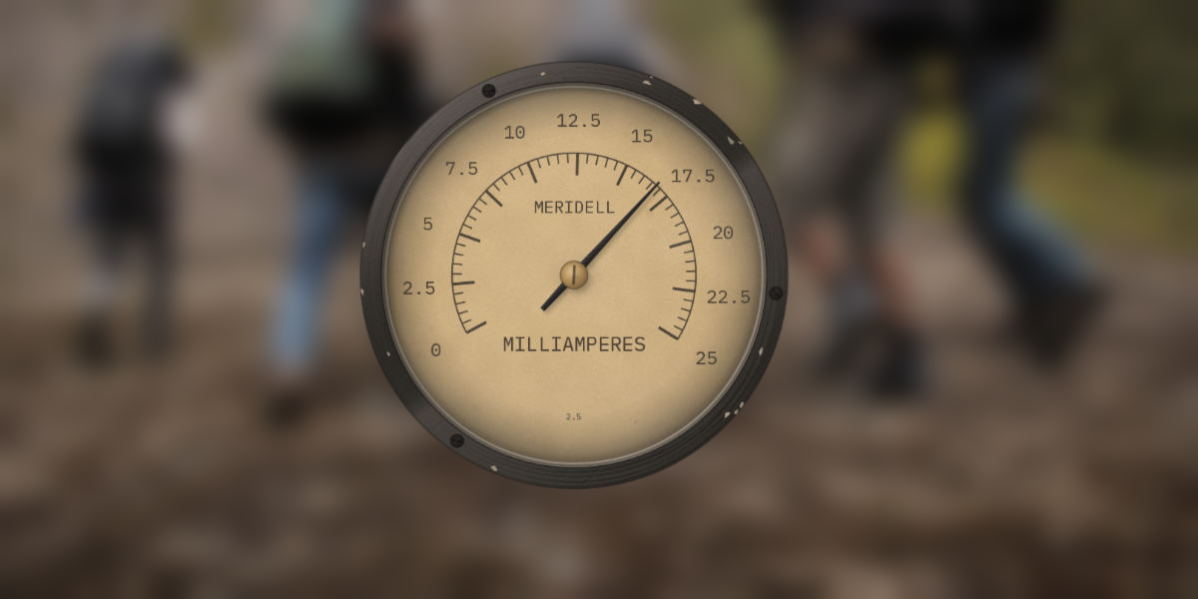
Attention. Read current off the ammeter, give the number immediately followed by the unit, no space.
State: 16.75mA
